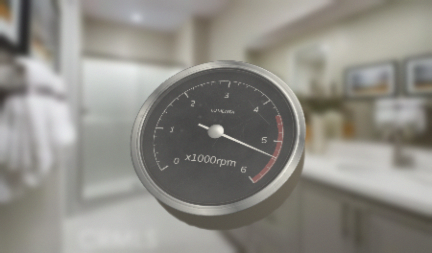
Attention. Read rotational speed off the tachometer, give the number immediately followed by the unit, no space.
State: 5400rpm
